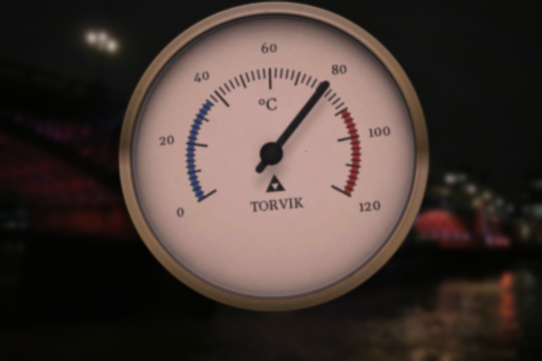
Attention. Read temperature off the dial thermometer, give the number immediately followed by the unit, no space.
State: 80°C
